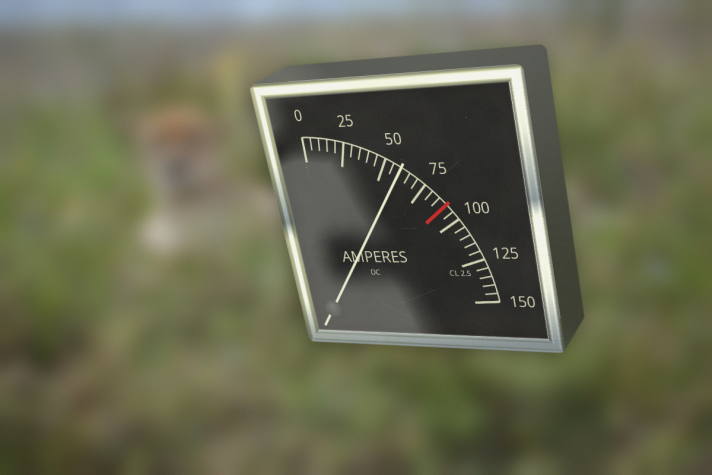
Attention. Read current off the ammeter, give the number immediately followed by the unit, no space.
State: 60A
